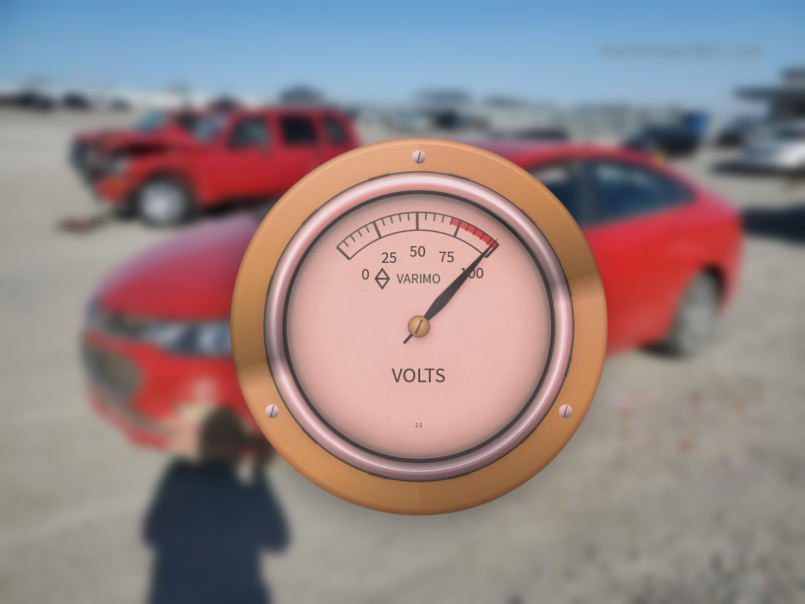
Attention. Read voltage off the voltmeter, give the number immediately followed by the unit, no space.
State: 97.5V
